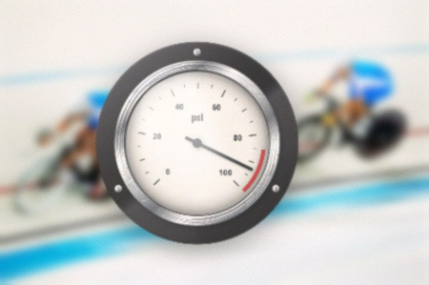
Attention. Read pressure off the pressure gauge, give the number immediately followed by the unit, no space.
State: 92.5psi
